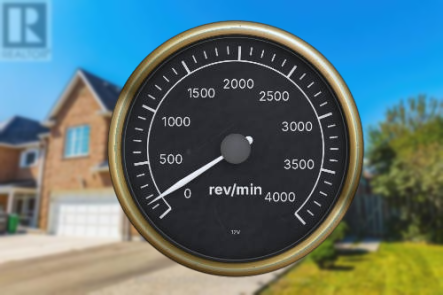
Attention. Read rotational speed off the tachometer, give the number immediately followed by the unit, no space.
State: 150rpm
